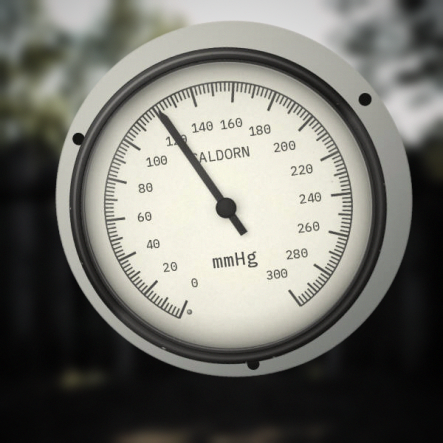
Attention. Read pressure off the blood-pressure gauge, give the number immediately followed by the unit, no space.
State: 122mmHg
